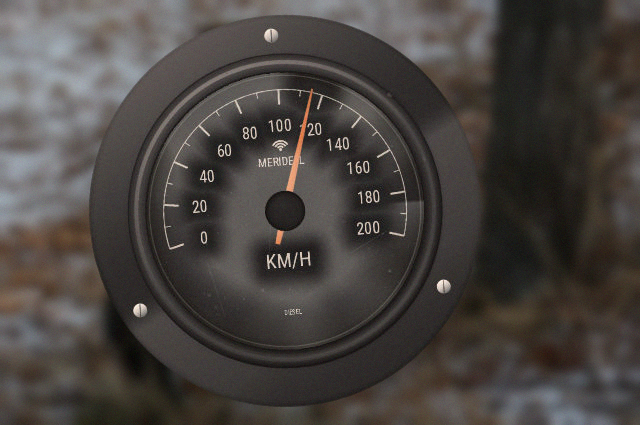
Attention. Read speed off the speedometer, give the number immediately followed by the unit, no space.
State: 115km/h
